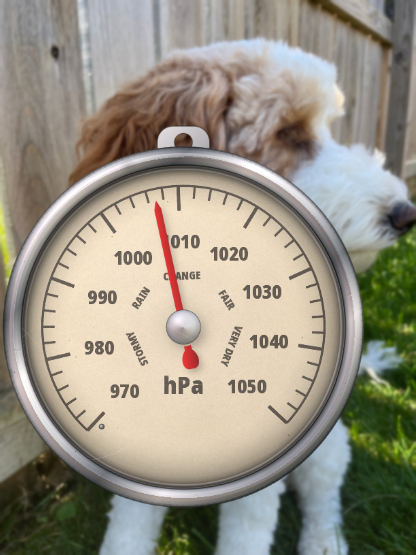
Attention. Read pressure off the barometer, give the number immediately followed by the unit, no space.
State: 1007hPa
